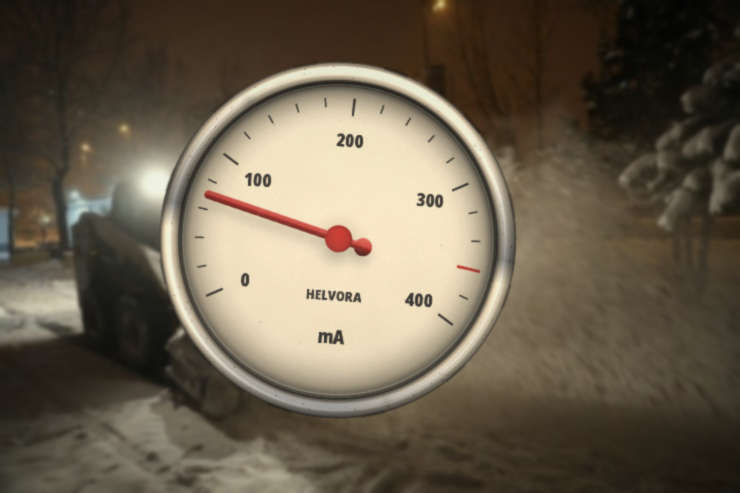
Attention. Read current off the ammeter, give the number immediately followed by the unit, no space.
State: 70mA
